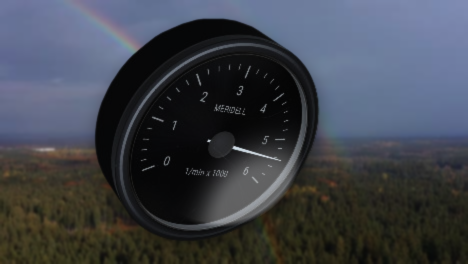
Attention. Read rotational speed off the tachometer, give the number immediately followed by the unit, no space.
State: 5400rpm
